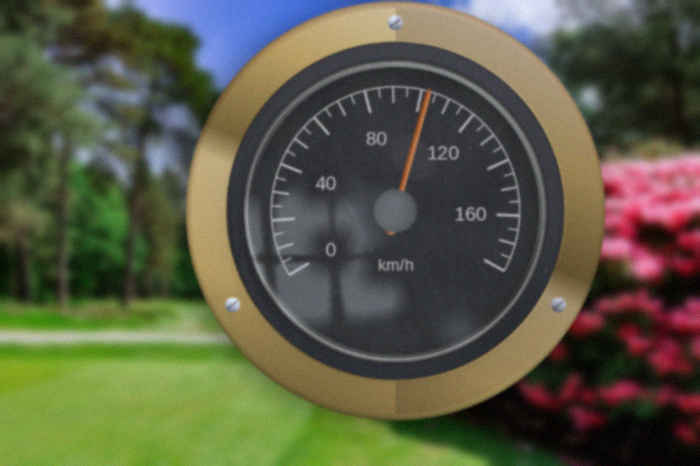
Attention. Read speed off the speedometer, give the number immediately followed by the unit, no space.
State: 102.5km/h
